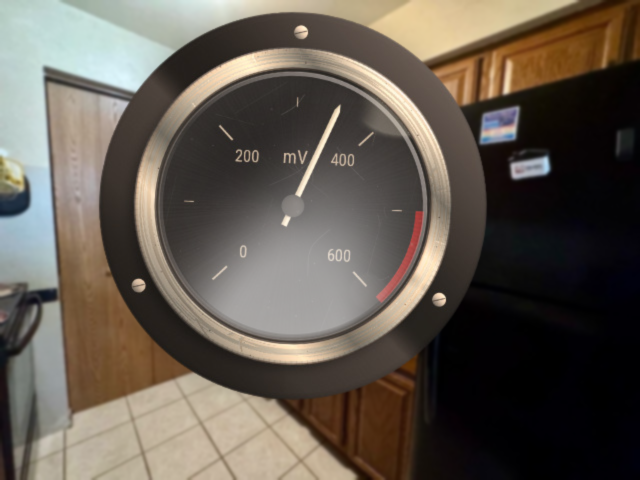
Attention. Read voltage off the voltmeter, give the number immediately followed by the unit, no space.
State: 350mV
